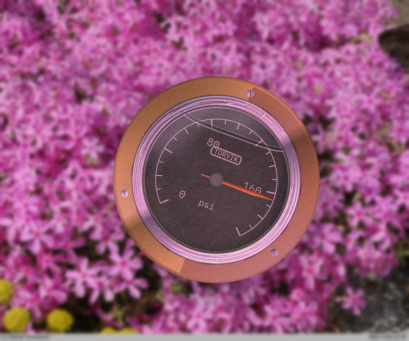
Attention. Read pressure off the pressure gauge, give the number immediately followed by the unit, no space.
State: 165psi
